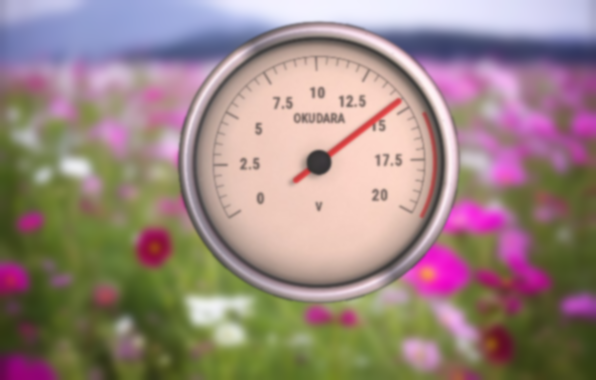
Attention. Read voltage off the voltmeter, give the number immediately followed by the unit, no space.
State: 14.5V
